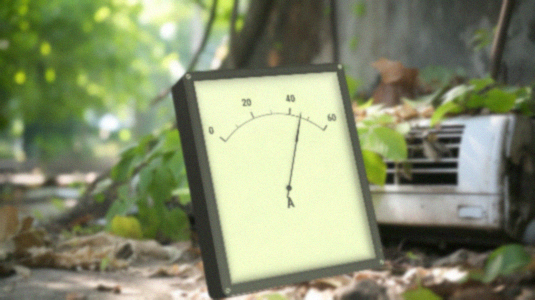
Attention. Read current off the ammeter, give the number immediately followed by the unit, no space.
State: 45A
